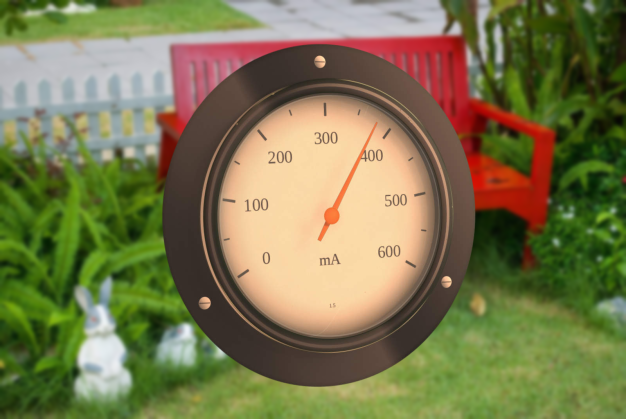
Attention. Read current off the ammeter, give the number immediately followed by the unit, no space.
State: 375mA
